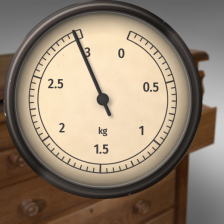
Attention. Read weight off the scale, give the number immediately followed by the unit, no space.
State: 2.95kg
